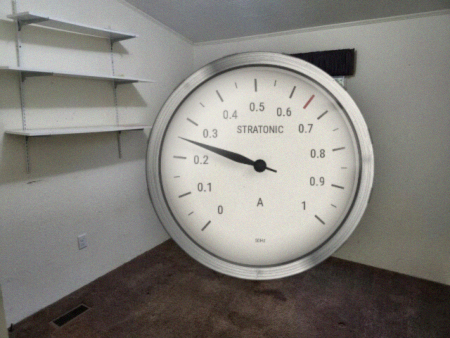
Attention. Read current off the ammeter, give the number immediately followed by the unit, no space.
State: 0.25A
